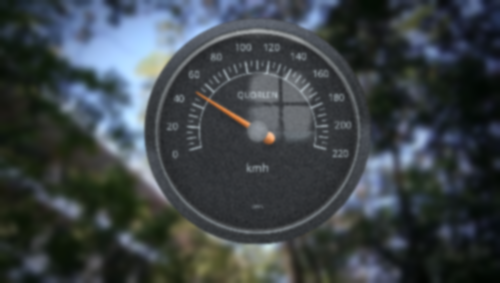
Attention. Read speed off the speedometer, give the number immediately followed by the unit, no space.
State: 50km/h
